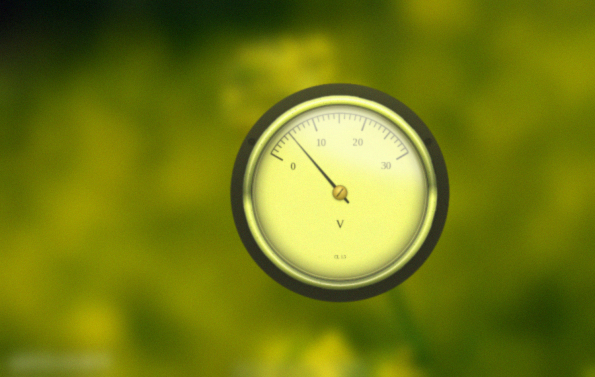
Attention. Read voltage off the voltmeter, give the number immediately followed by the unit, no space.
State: 5V
